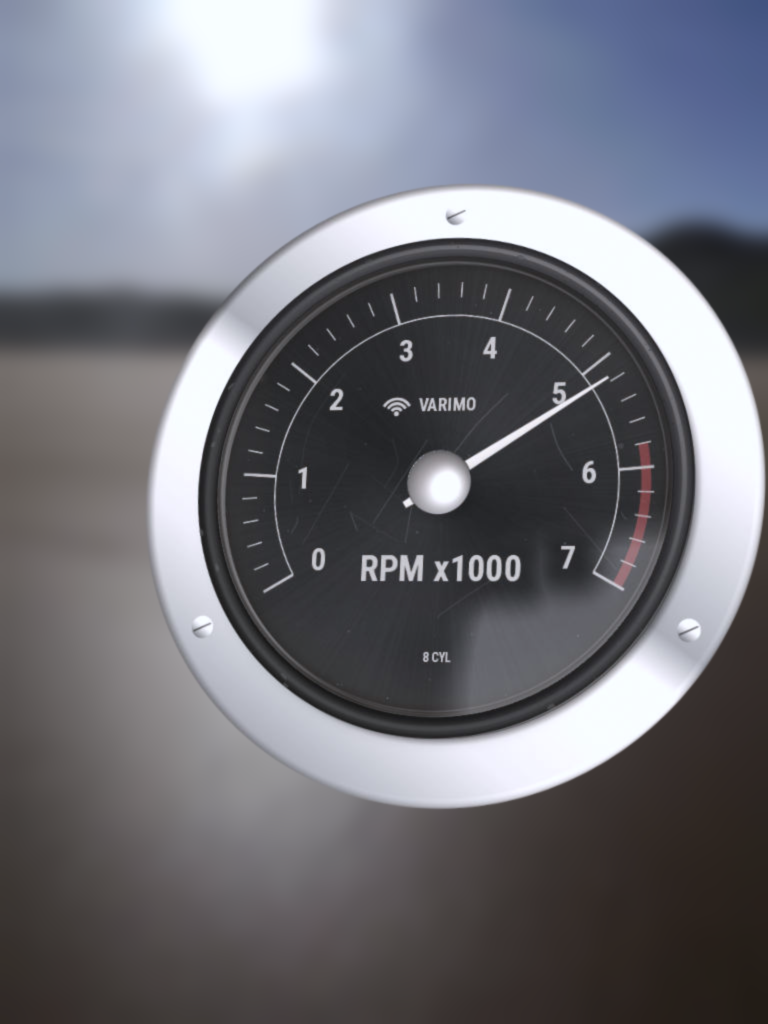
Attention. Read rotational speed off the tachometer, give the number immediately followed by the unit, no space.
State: 5200rpm
